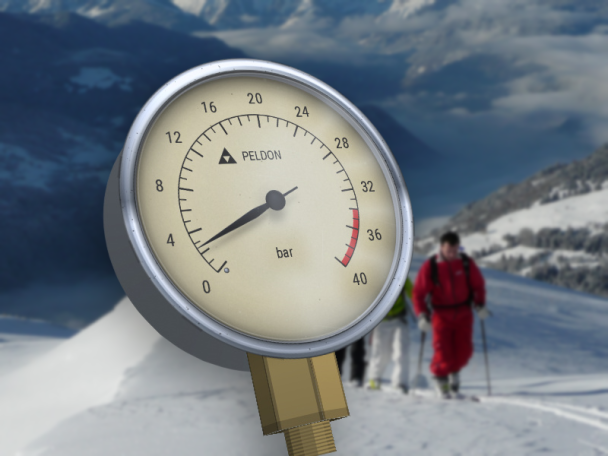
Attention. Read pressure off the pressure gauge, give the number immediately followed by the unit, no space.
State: 2.5bar
